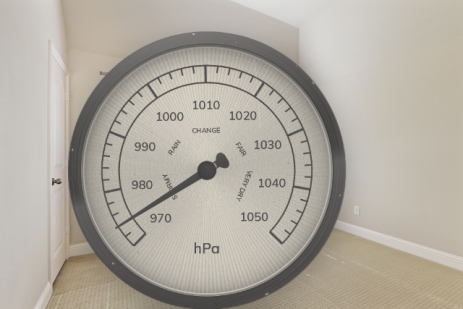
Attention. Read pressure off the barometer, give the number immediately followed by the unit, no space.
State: 974hPa
